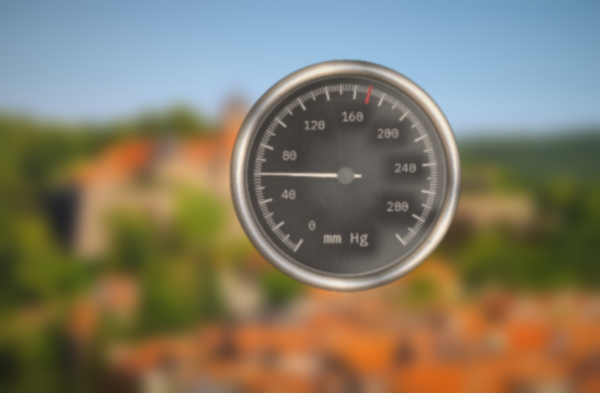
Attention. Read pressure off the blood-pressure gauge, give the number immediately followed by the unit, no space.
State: 60mmHg
